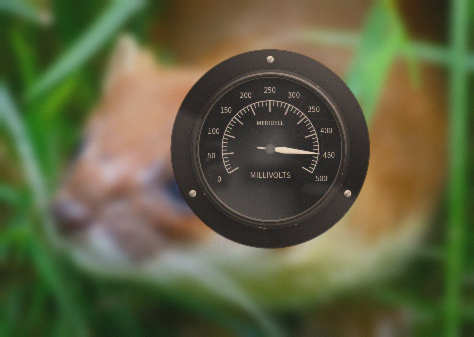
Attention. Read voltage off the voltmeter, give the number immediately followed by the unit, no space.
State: 450mV
